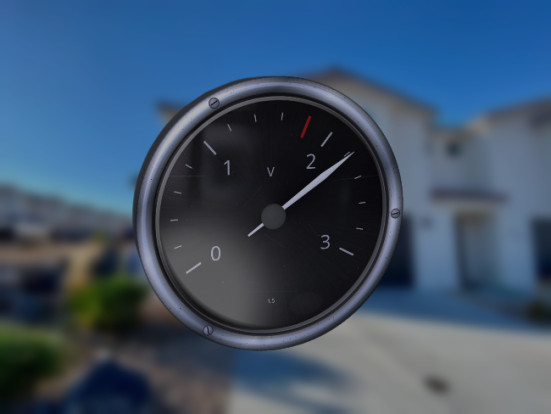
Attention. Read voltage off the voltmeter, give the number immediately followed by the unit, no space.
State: 2.2V
